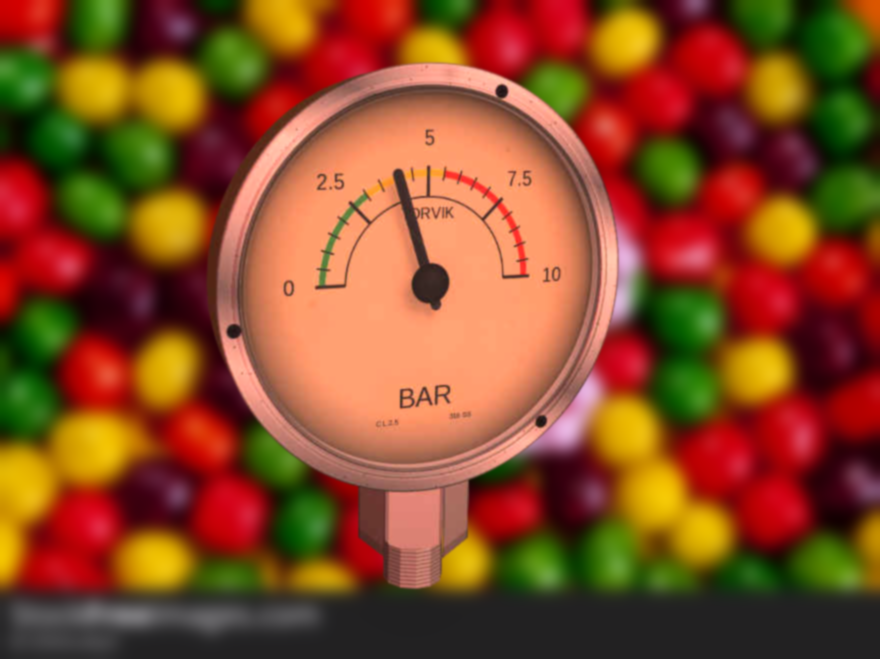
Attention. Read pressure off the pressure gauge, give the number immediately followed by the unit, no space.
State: 4bar
